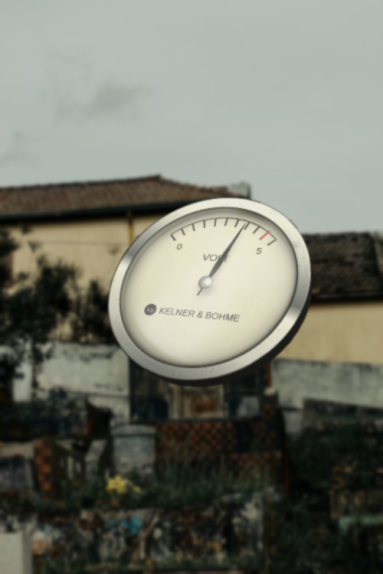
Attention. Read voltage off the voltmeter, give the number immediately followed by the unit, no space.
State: 3.5V
